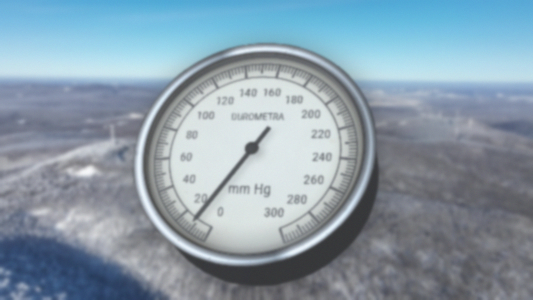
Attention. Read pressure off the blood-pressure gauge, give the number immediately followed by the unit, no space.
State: 10mmHg
